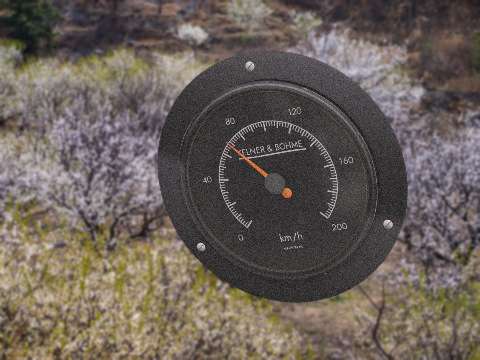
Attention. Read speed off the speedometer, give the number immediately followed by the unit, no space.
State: 70km/h
